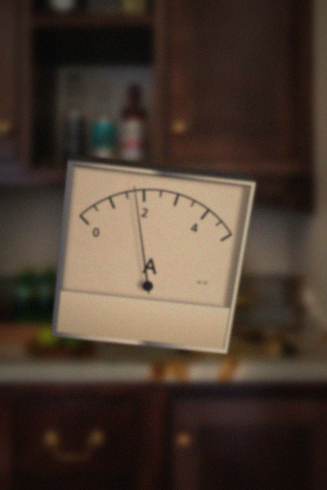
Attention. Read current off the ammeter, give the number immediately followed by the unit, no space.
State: 1.75A
